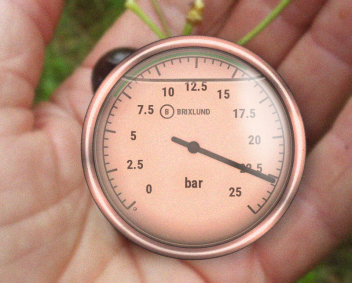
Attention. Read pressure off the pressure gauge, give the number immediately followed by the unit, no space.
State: 22.75bar
